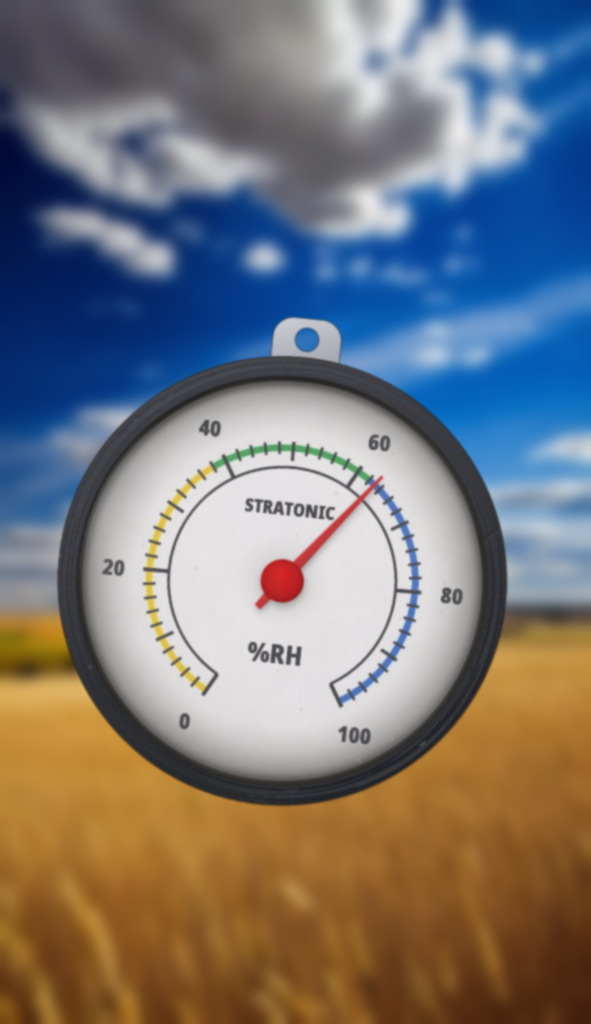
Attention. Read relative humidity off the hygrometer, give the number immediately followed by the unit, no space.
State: 63%
